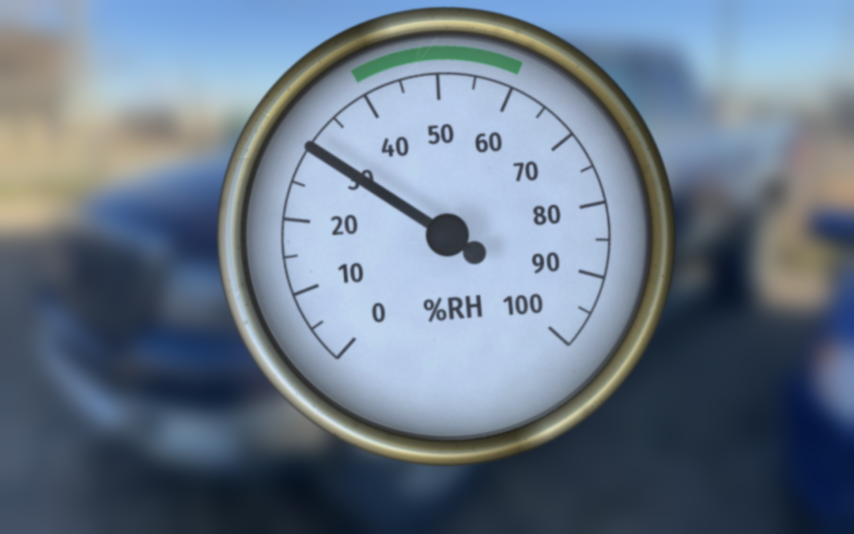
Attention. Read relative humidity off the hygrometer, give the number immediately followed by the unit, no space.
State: 30%
